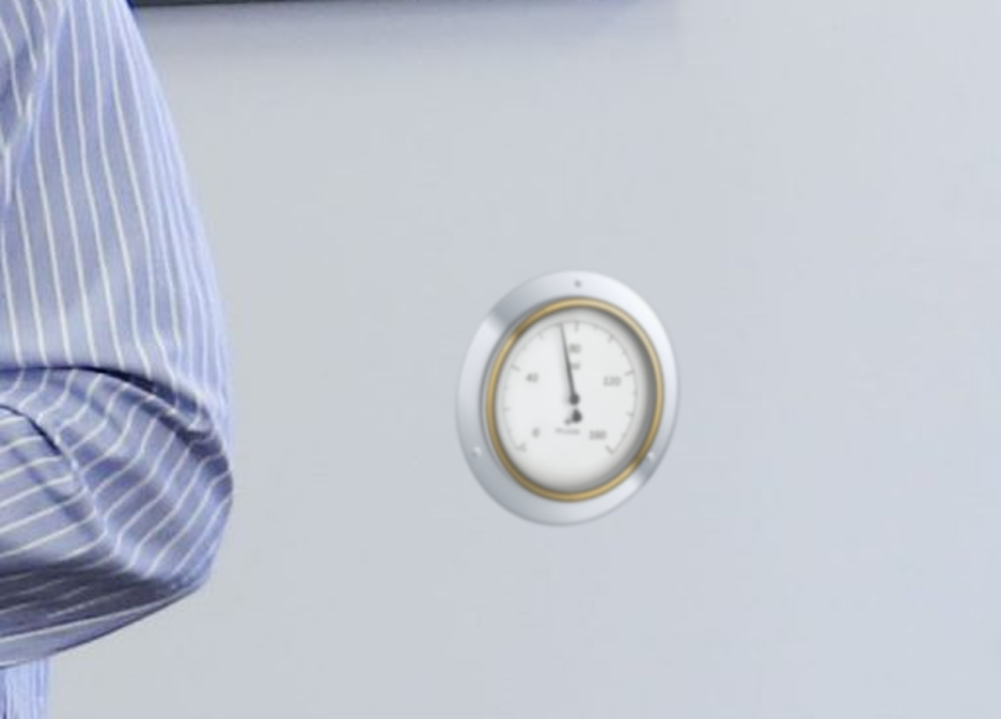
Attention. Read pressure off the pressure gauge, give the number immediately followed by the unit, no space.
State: 70psi
